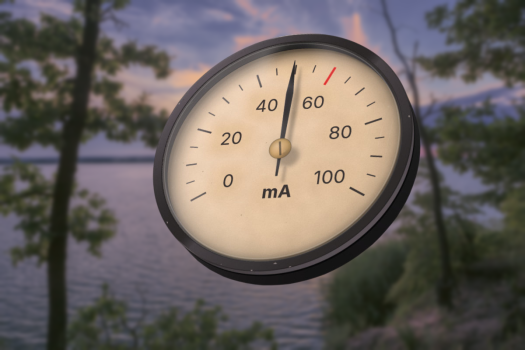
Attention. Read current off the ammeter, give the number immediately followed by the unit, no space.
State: 50mA
